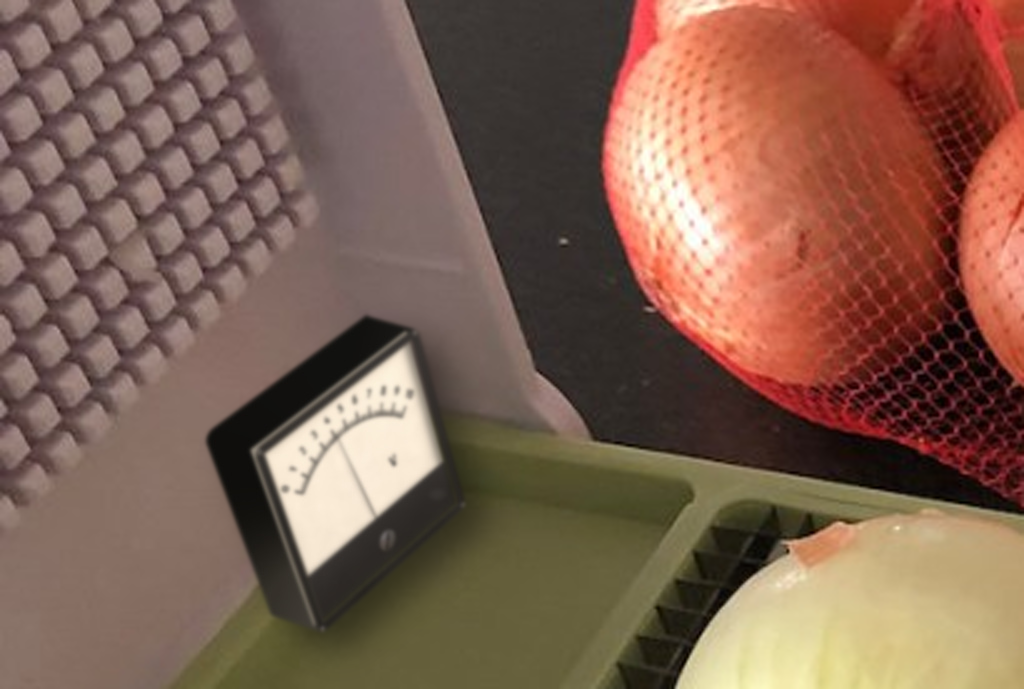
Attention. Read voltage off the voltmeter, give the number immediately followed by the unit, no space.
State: 4V
